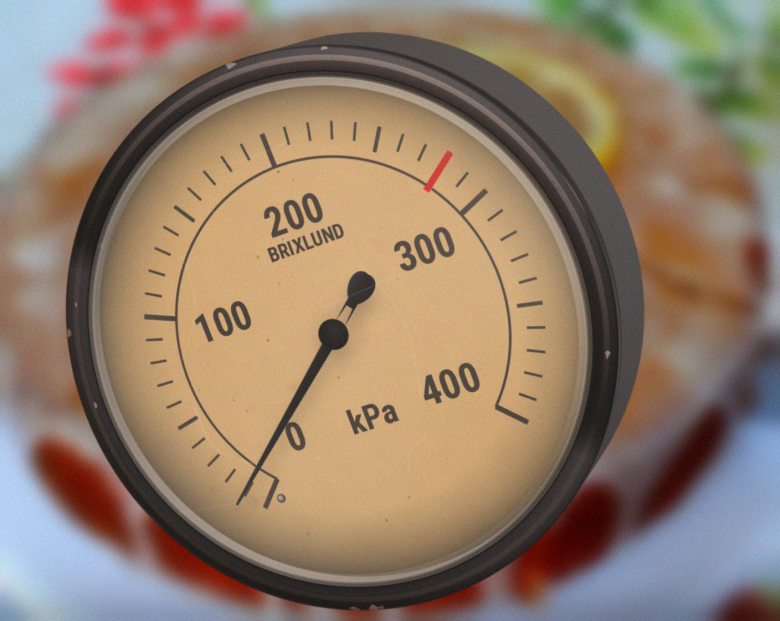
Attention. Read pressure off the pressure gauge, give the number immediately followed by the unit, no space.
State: 10kPa
